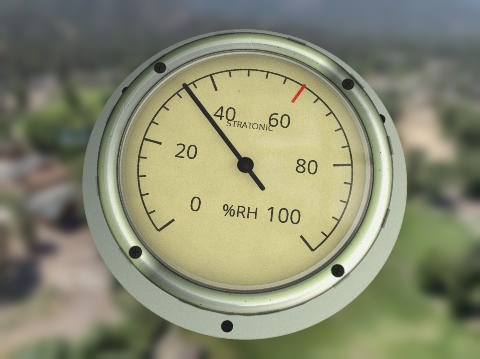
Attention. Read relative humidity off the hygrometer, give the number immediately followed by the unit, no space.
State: 34%
